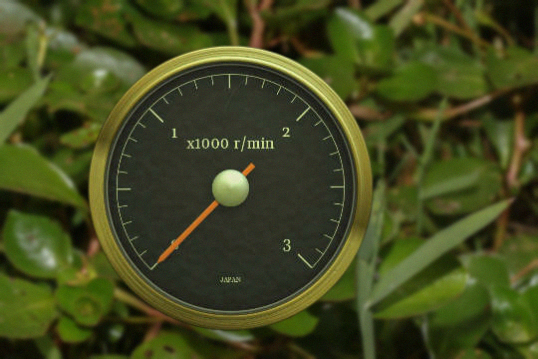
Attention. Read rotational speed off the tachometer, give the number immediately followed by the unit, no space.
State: 0rpm
